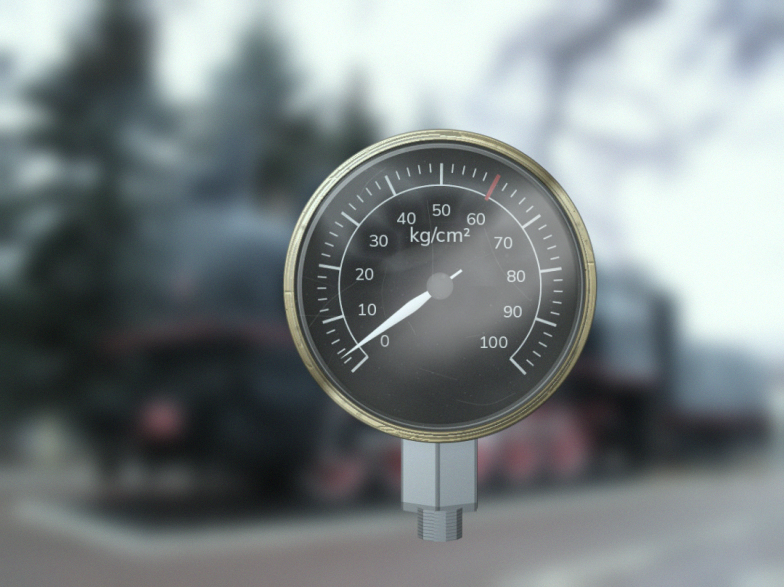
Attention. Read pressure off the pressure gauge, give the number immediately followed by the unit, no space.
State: 3kg/cm²
